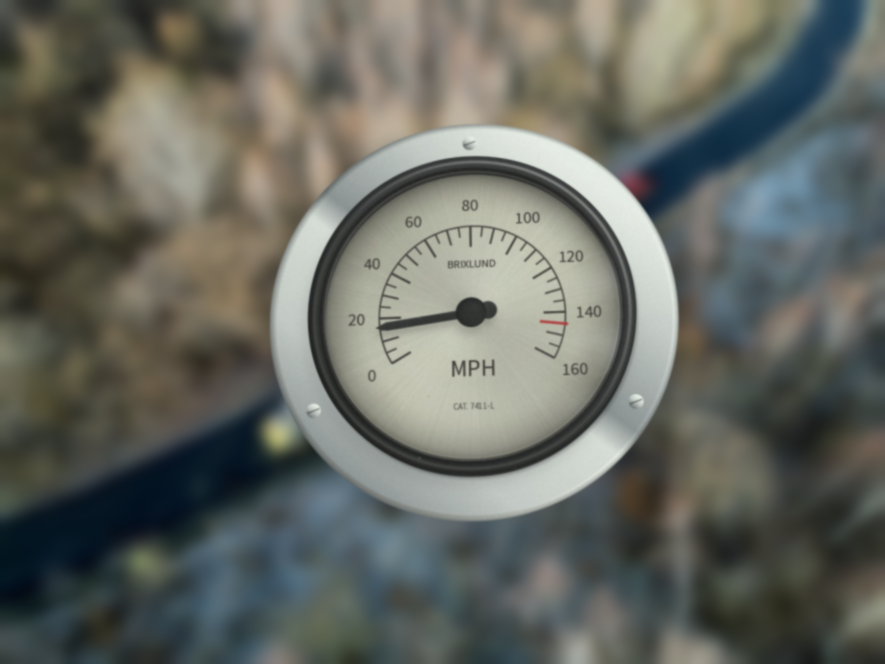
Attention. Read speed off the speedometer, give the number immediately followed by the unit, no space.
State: 15mph
